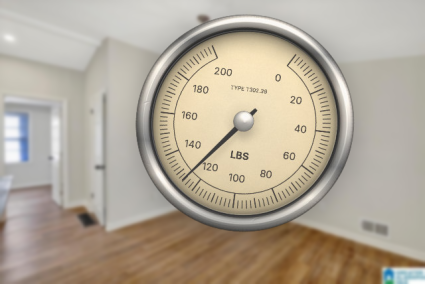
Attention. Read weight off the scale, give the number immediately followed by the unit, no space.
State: 126lb
